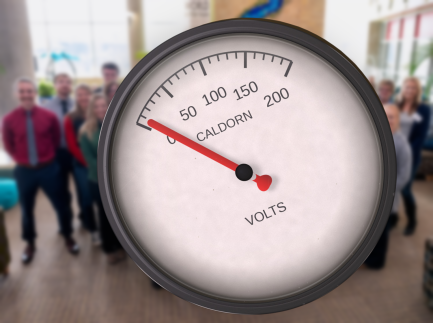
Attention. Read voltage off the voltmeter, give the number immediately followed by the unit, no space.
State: 10V
